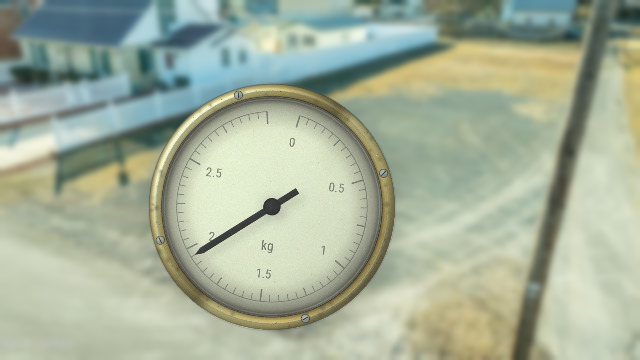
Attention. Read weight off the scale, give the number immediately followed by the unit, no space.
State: 1.95kg
